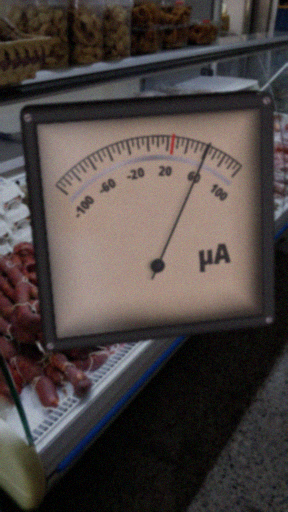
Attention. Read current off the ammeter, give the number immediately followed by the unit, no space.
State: 60µA
